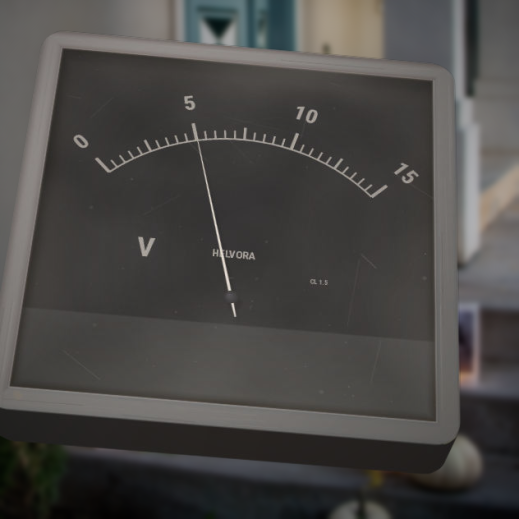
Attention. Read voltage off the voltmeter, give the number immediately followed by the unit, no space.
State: 5V
